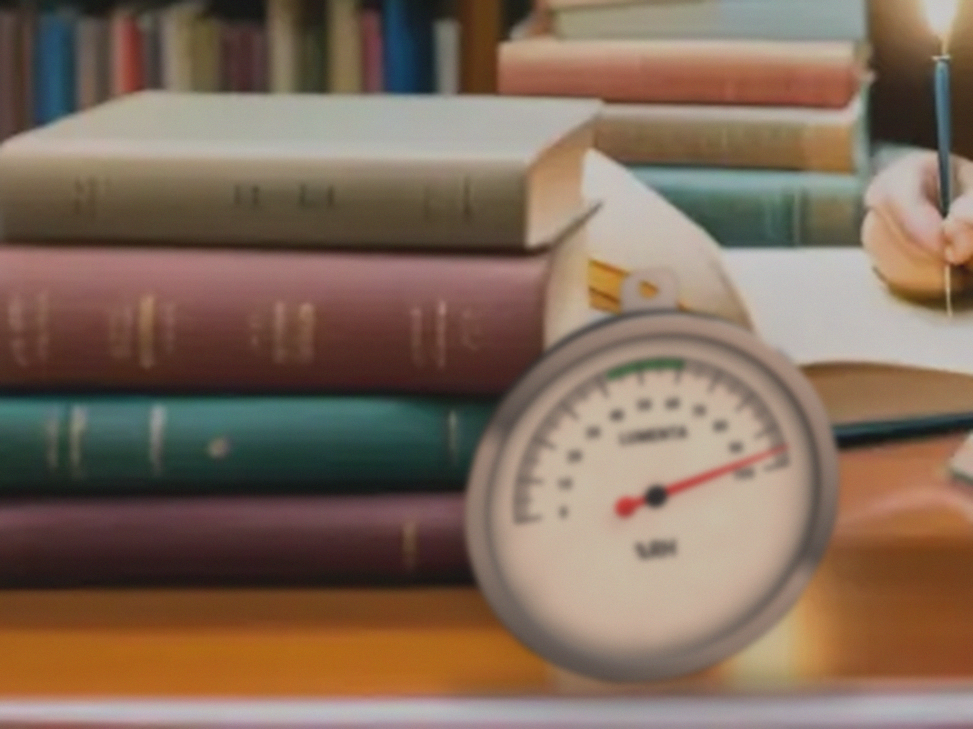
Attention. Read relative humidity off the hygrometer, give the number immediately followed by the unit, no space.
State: 95%
